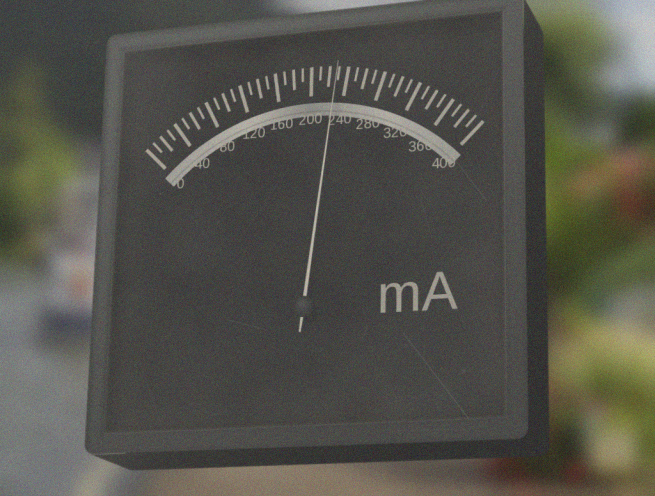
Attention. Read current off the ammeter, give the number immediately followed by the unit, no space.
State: 230mA
